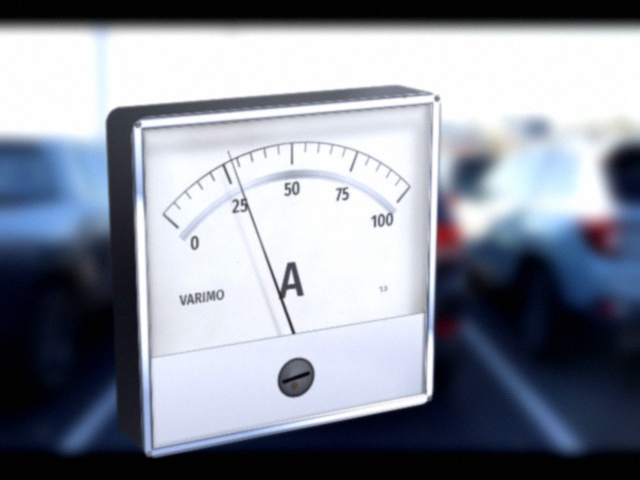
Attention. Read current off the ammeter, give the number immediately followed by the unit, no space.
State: 27.5A
